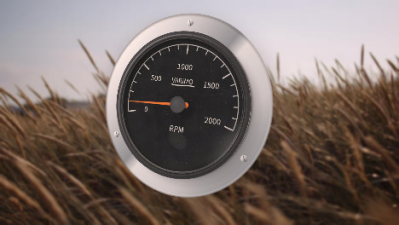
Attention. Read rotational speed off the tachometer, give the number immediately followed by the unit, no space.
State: 100rpm
